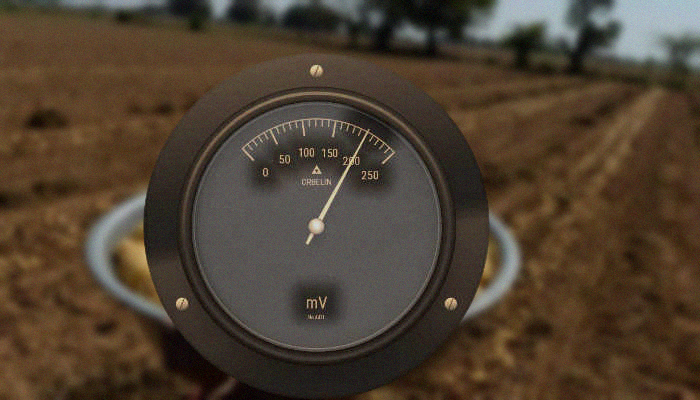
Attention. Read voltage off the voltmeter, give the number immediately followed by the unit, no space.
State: 200mV
